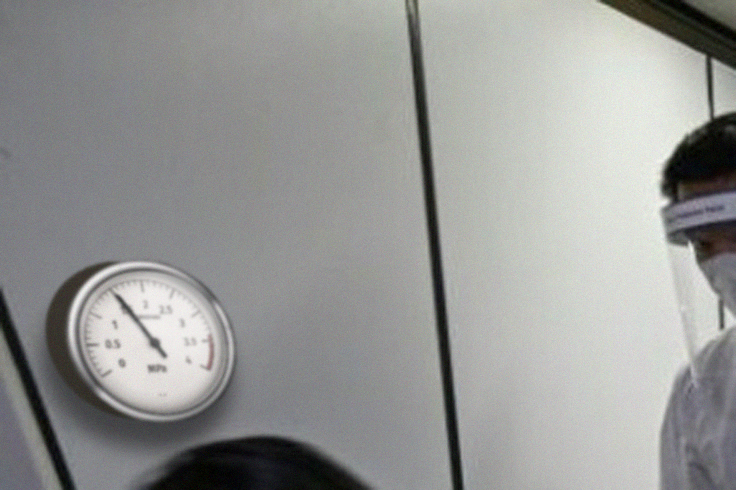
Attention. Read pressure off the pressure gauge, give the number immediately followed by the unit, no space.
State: 1.5MPa
